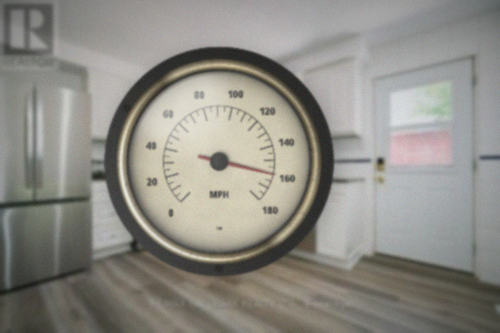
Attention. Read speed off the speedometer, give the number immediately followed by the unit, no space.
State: 160mph
